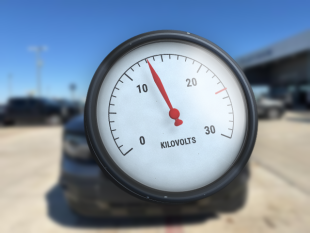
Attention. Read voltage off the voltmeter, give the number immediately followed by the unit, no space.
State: 13kV
